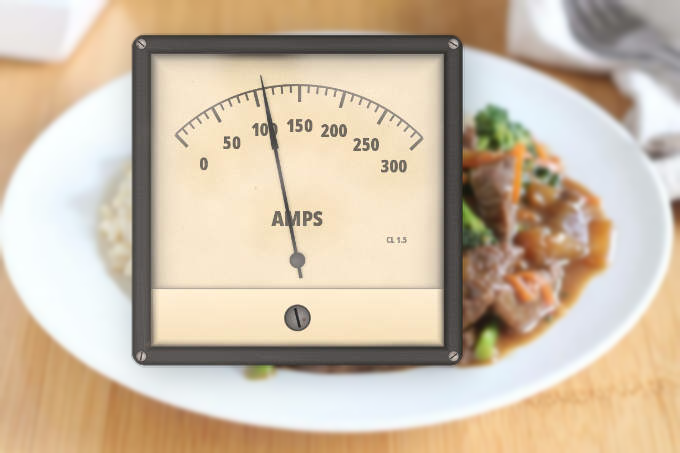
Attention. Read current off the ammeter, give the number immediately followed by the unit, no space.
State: 110A
